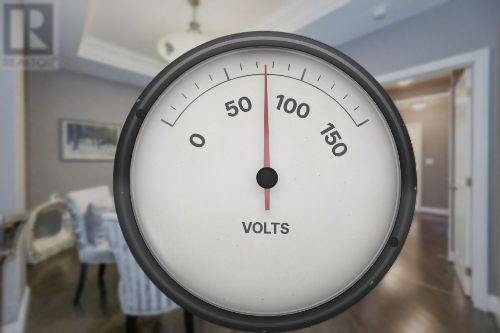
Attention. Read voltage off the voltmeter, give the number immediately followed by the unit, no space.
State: 75V
